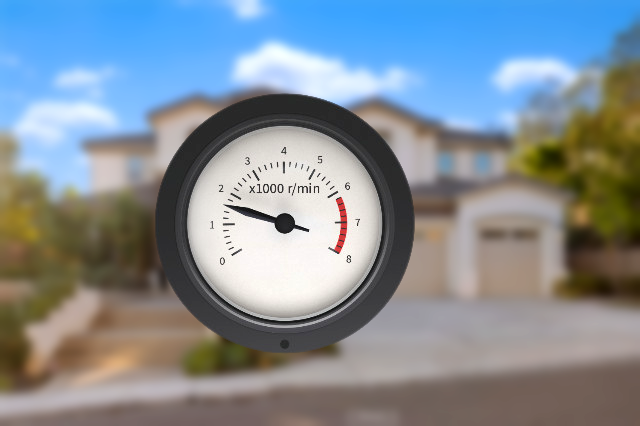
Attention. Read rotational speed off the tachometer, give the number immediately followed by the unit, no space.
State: 1600rpm
